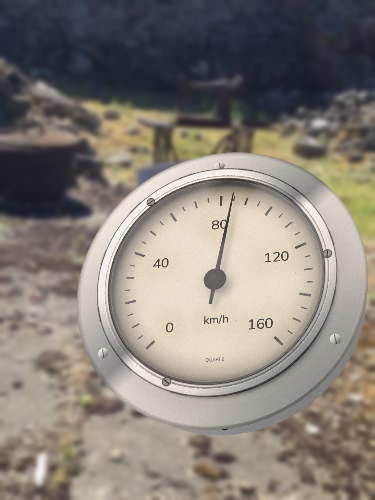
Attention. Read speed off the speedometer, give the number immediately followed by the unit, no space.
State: 85km/h
